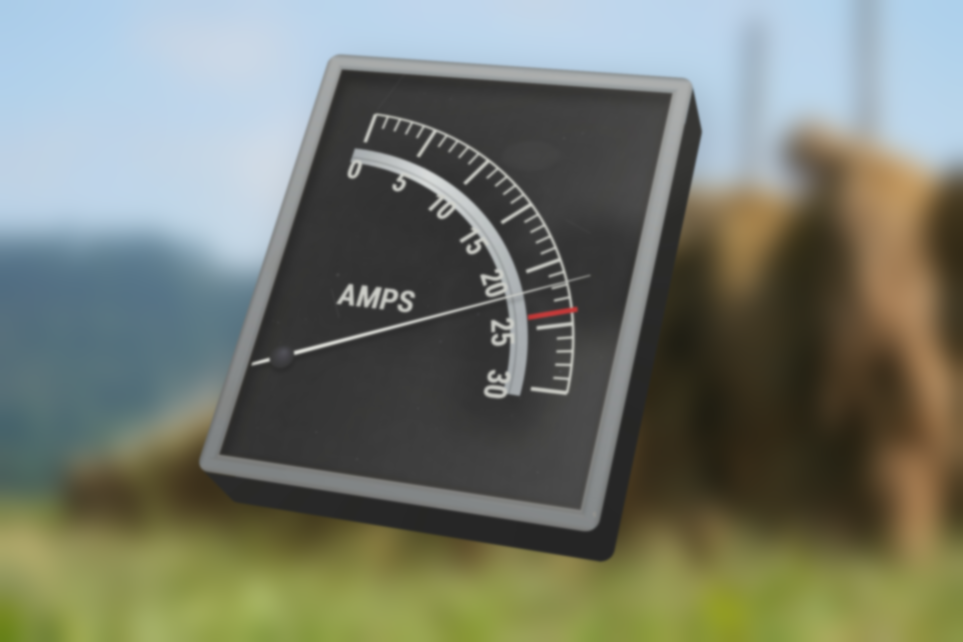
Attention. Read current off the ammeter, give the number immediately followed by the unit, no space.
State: 22A
